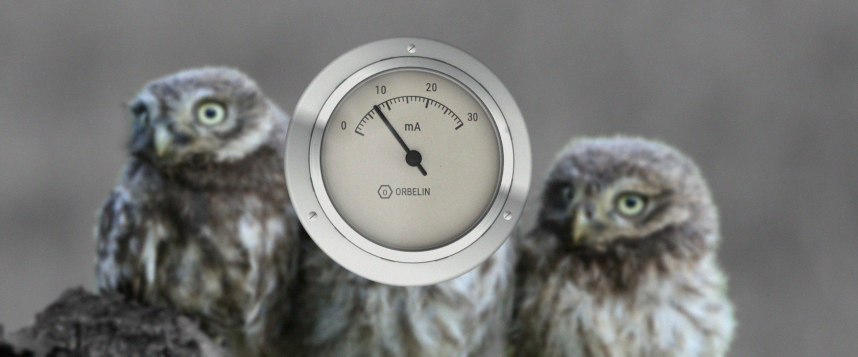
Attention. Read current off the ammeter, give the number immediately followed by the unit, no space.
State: 7mA
